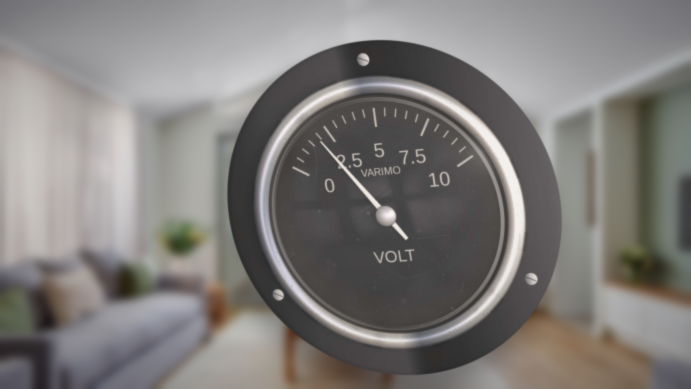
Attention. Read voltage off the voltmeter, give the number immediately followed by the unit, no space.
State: 2V
